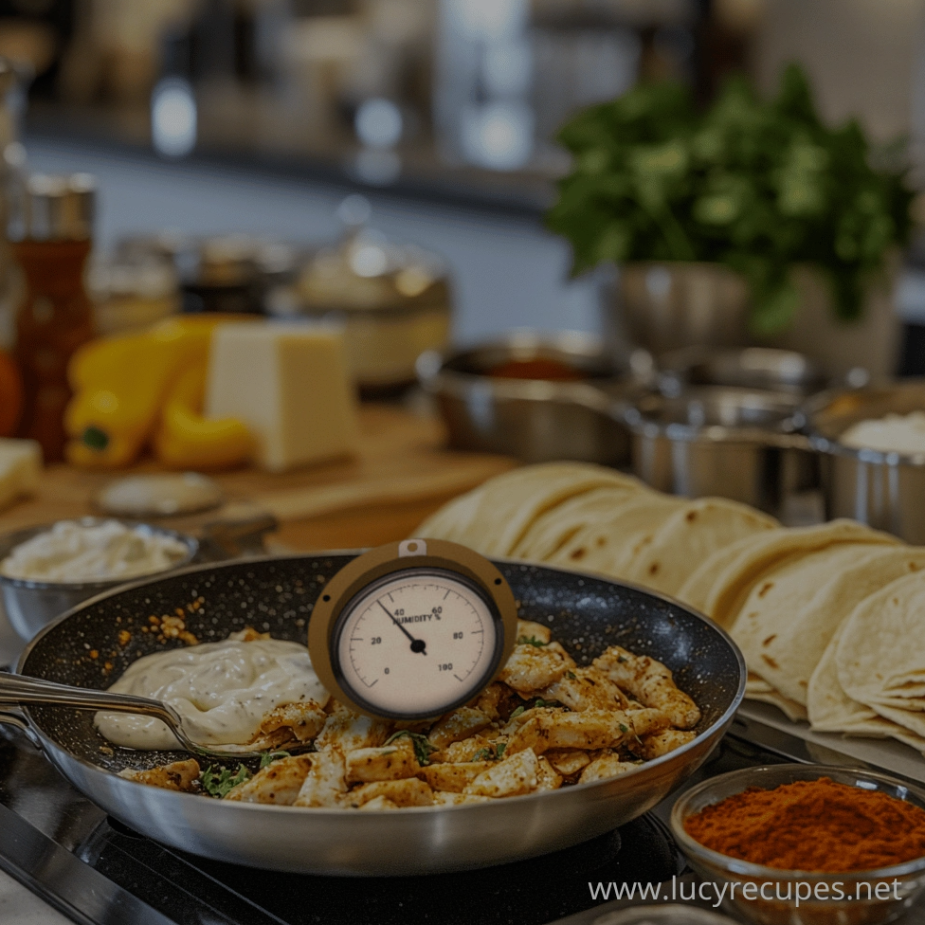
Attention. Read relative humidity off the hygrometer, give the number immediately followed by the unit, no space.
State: 36%
